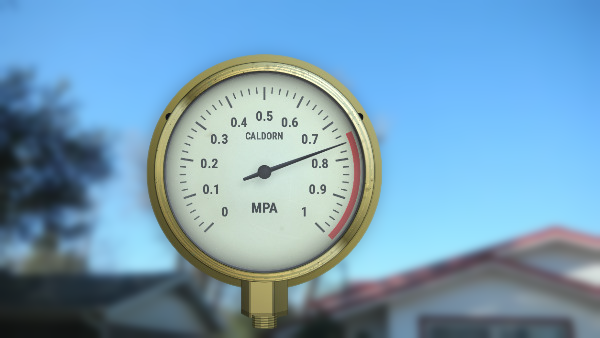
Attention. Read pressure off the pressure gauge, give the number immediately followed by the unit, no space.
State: 0.76MPa
